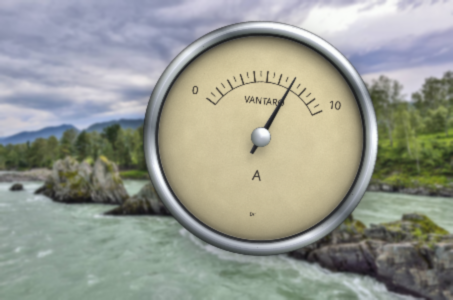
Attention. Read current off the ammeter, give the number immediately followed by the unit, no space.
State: 7A
